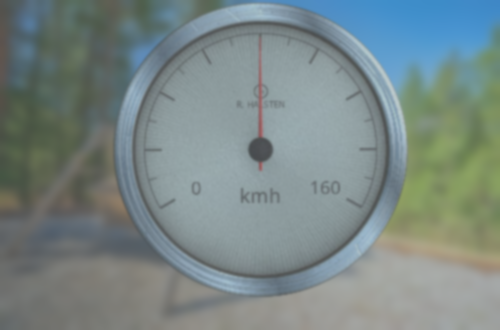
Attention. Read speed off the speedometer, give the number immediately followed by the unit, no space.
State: 80km/h
